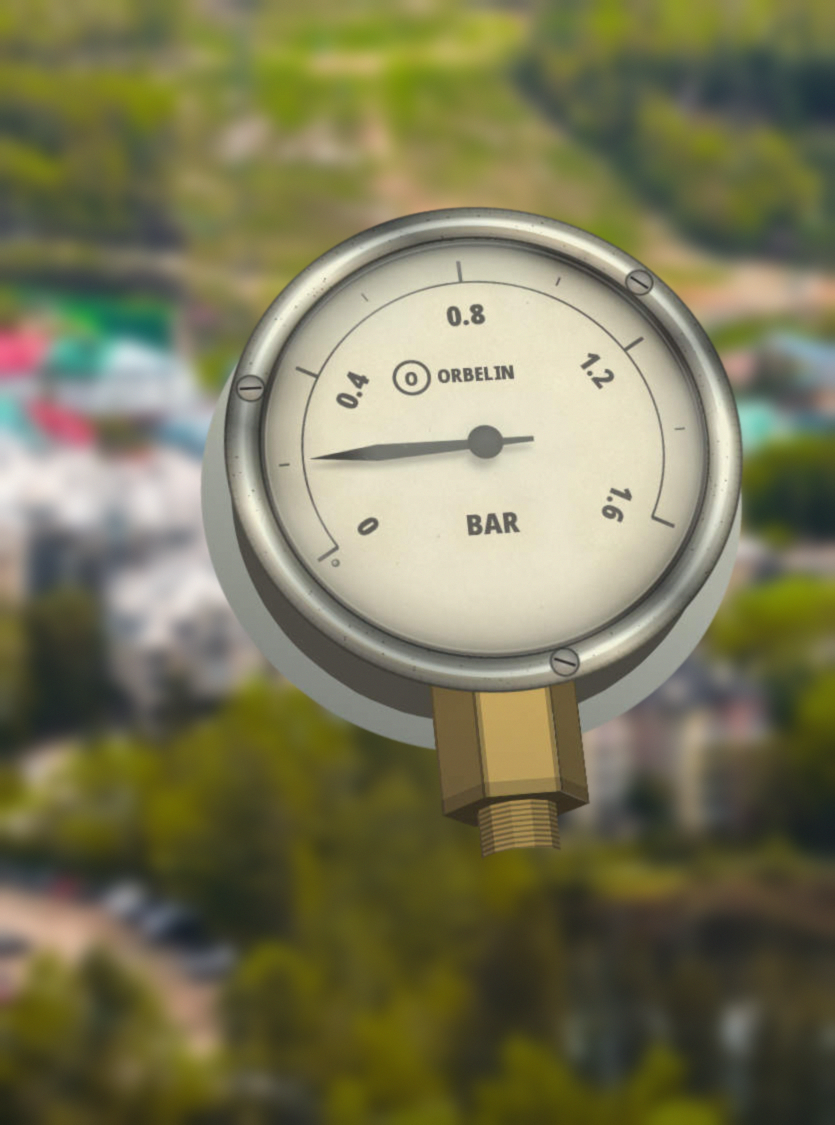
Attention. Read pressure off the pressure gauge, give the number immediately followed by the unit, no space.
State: 0.2bar
